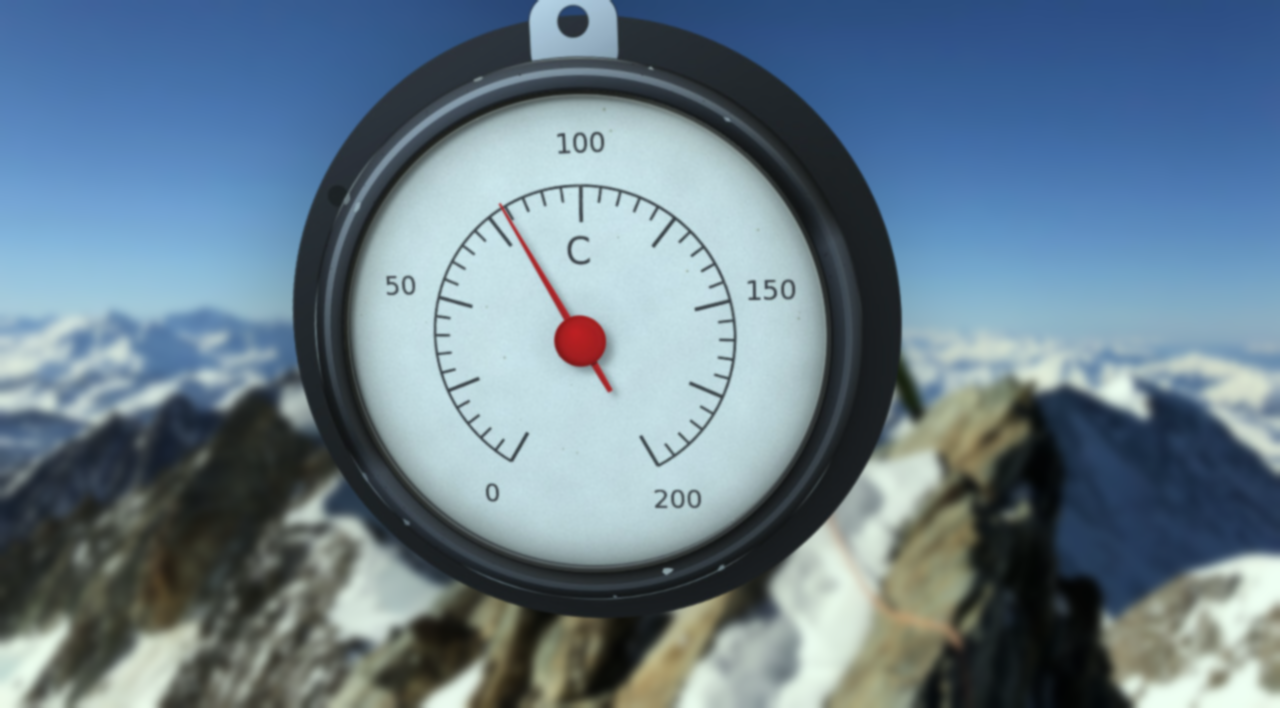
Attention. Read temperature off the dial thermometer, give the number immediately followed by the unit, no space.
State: 80°C
